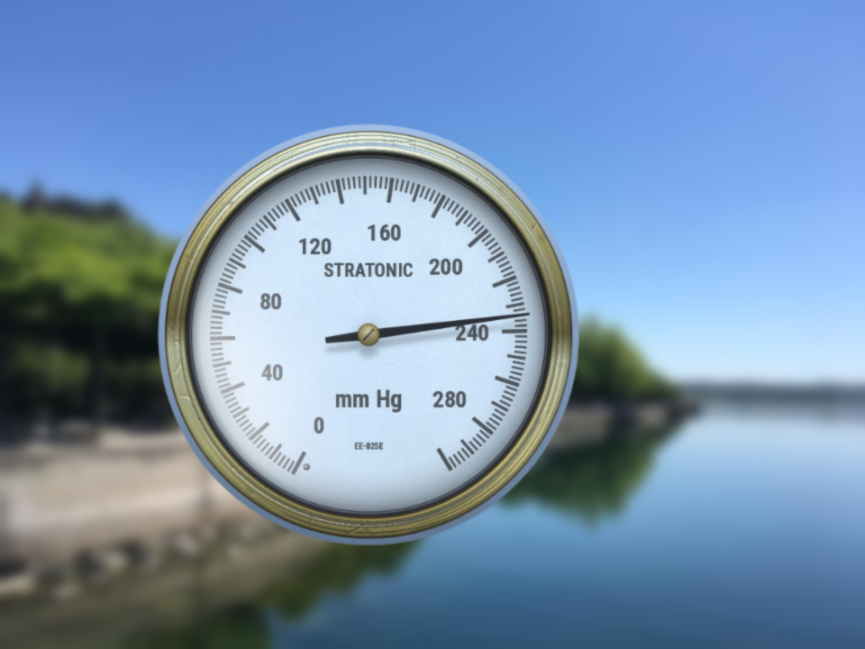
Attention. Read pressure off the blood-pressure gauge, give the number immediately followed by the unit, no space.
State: 234mmHg
